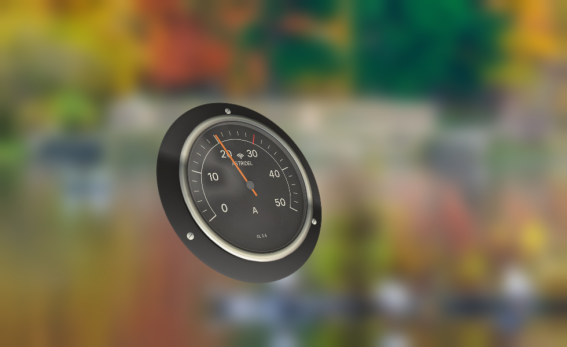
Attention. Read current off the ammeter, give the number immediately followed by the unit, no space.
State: 20A
